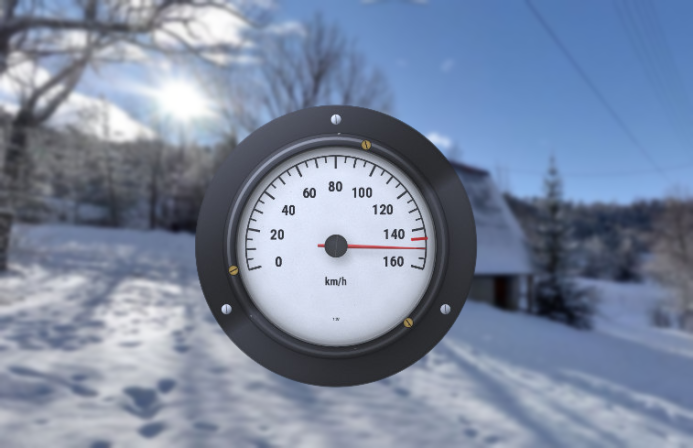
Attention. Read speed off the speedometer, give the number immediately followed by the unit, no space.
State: 150km/h
